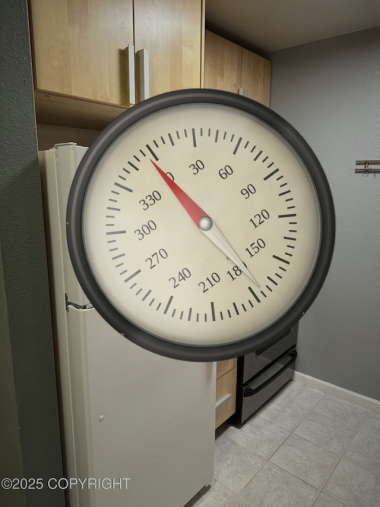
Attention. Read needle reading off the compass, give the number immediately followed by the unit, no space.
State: 355°
